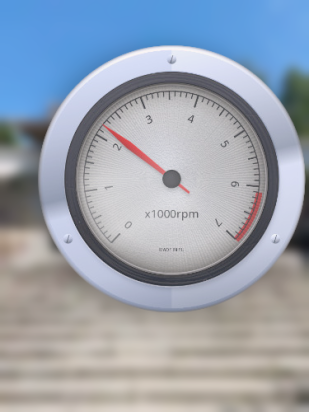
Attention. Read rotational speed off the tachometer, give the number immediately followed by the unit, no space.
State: 2200rpm
